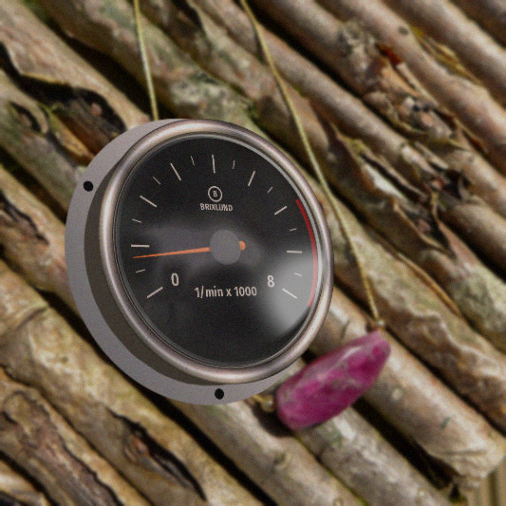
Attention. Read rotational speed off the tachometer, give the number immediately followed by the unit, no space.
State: 750rpm
